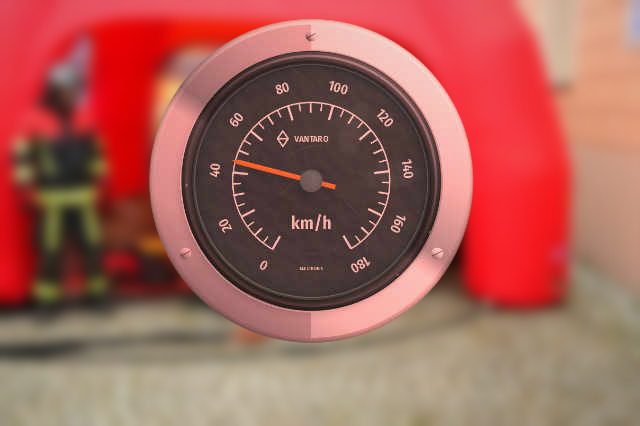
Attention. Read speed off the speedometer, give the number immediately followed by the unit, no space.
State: 45km/h
